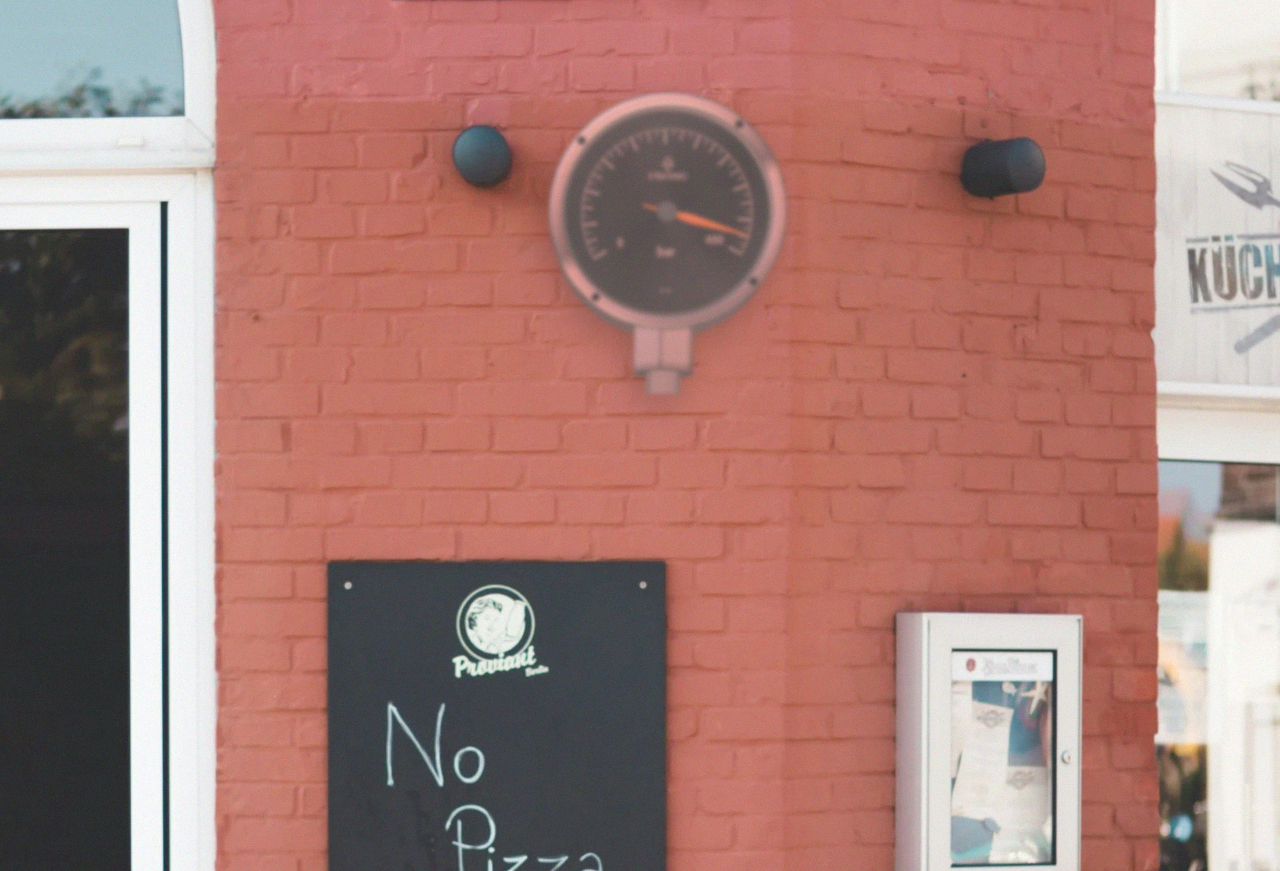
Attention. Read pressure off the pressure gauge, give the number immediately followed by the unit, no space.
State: 380bar
